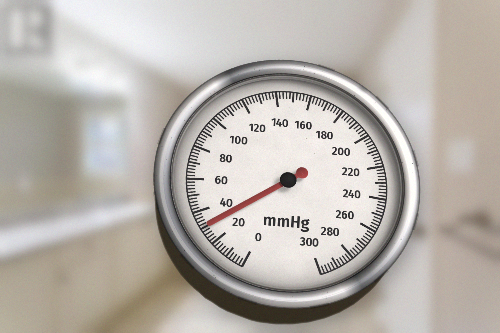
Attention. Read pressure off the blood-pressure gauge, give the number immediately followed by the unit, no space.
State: 30mmHg
